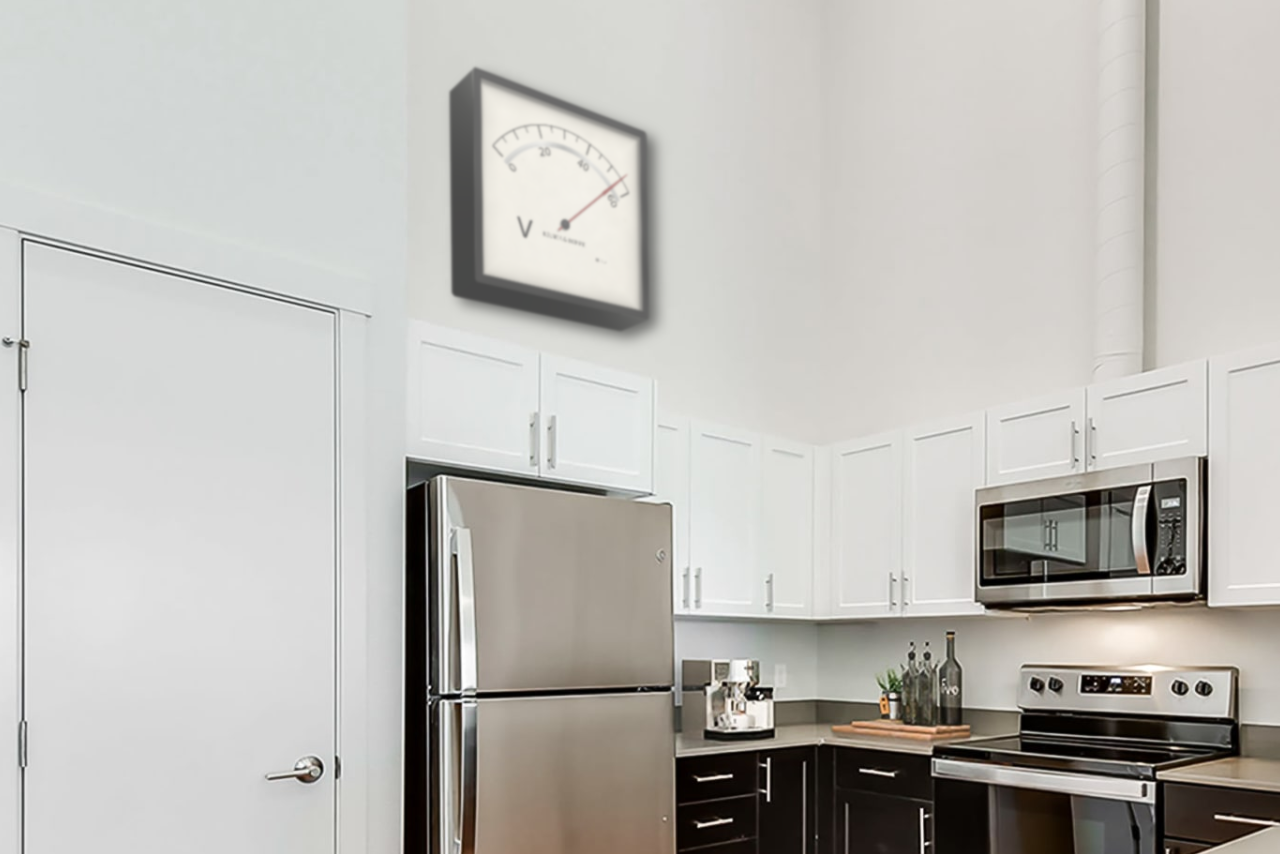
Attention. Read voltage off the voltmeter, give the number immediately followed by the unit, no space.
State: 55V
